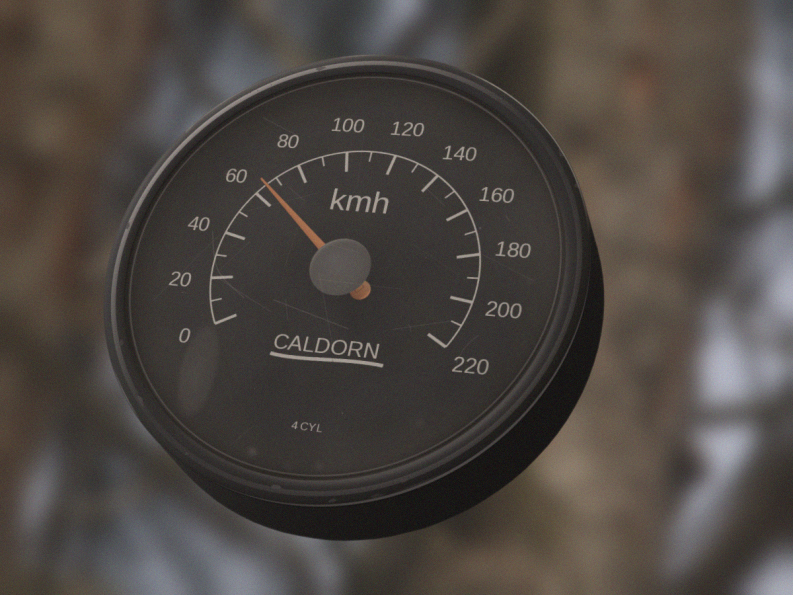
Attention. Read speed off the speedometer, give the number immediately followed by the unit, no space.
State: 65km/h
